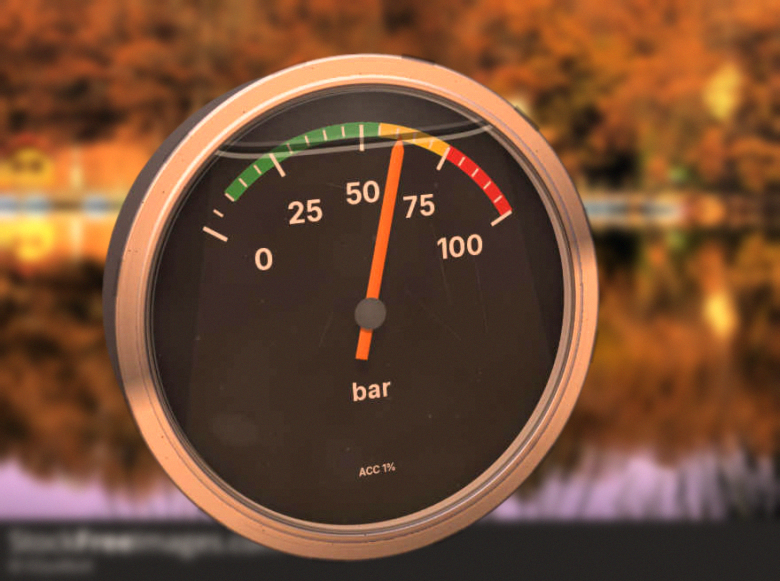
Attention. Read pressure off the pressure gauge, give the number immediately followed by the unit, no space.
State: 60bar
